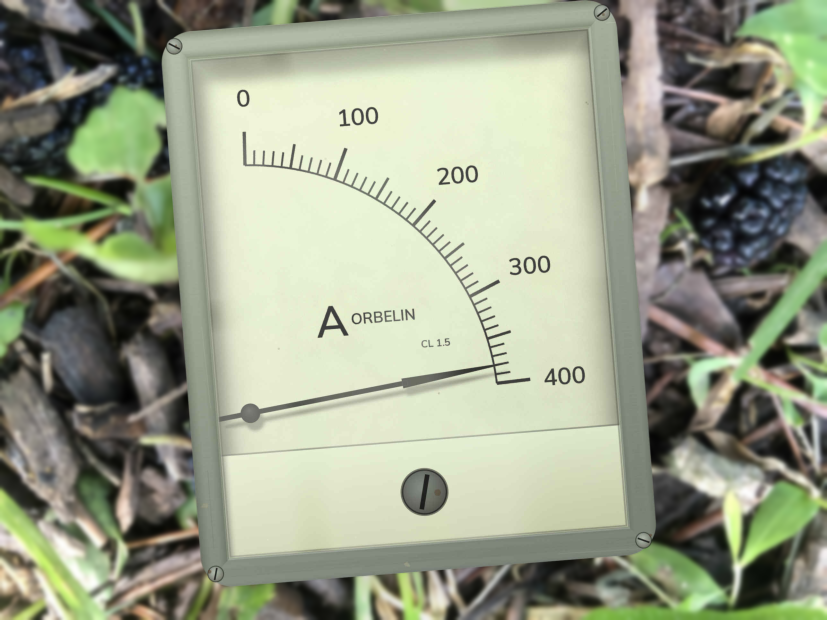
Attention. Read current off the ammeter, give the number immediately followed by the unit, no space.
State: 380A
